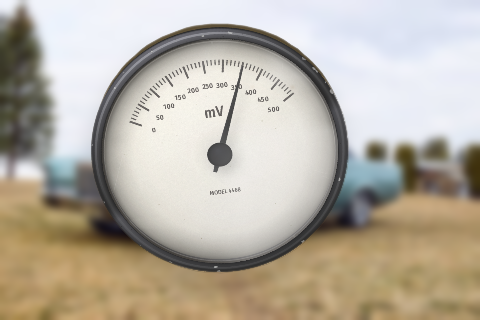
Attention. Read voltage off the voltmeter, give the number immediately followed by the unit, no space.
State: 350mV
